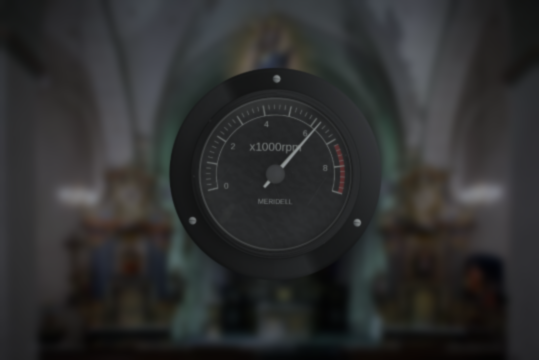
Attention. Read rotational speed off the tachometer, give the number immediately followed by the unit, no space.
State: 6200rpm
